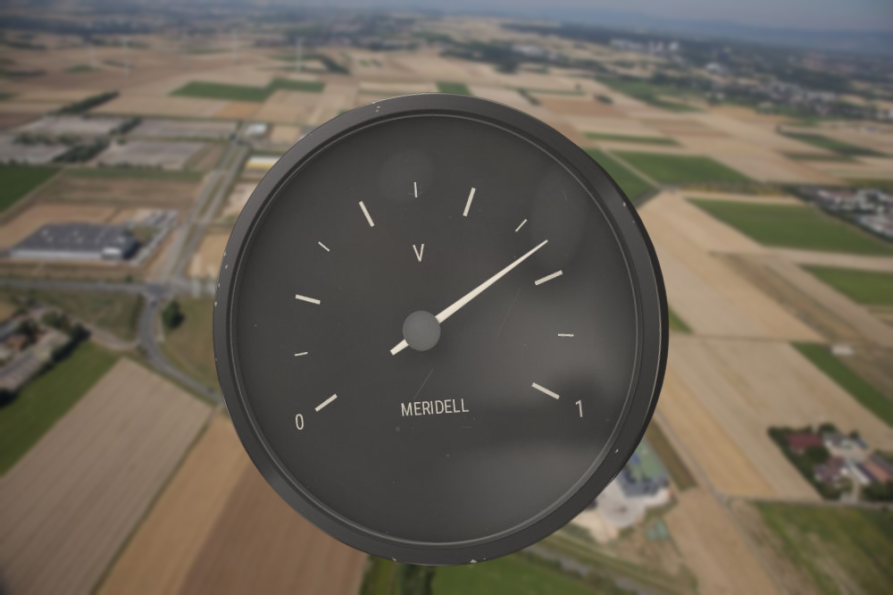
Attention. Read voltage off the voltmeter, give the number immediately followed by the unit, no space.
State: 0.75V
